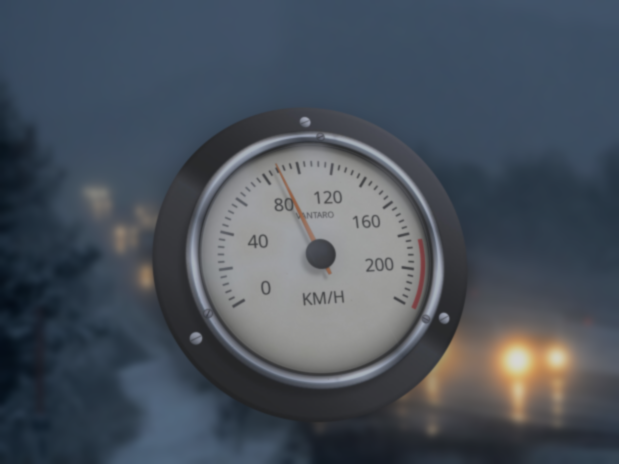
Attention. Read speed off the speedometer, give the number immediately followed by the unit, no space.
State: 88km/h
